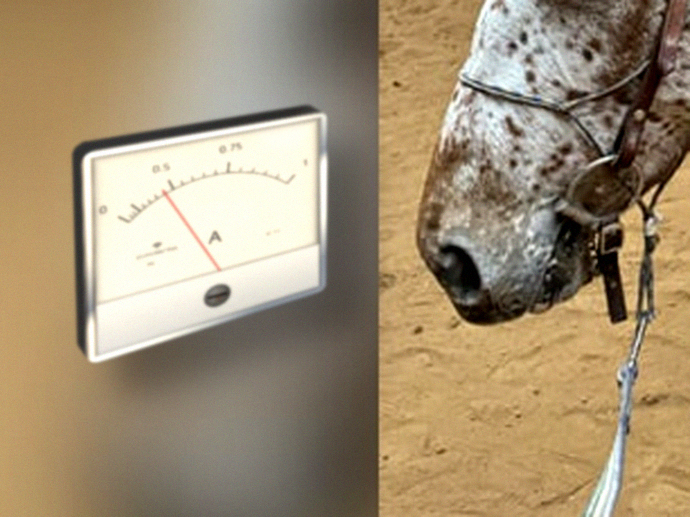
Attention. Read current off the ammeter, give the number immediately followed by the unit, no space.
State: 0.45A
